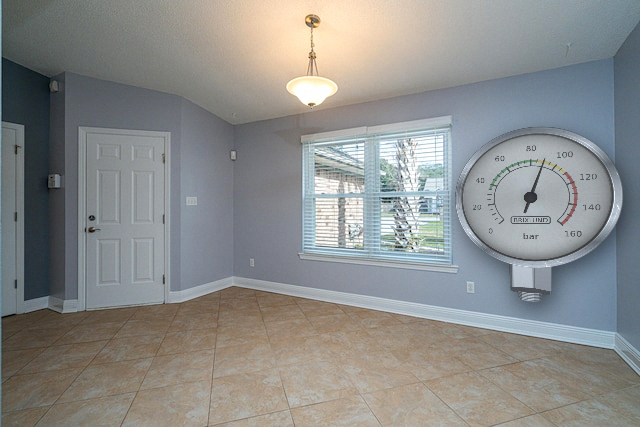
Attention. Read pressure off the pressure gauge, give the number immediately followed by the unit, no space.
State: 90bar
